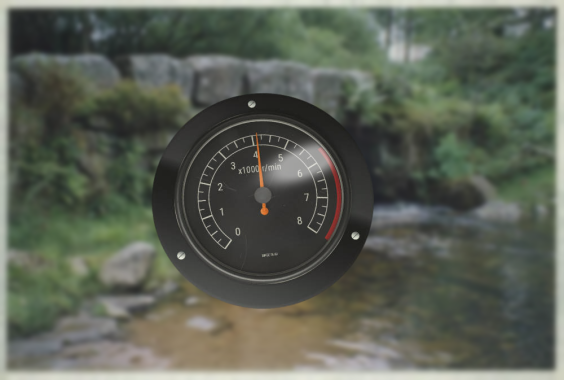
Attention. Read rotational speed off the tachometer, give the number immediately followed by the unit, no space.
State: 4125rpm
